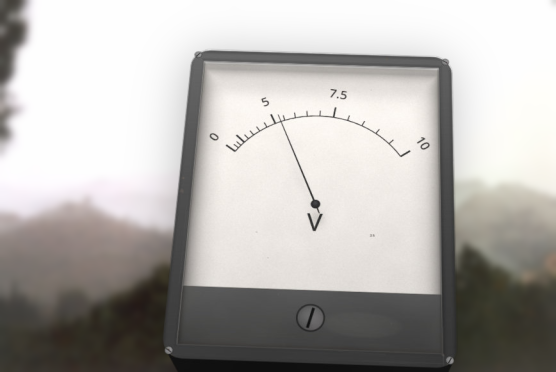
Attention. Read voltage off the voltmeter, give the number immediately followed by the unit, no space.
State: 5.25V
